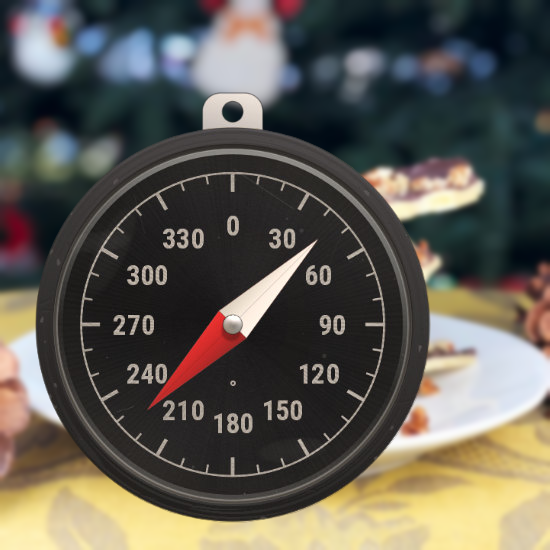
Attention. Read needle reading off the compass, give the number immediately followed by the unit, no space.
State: 225°
